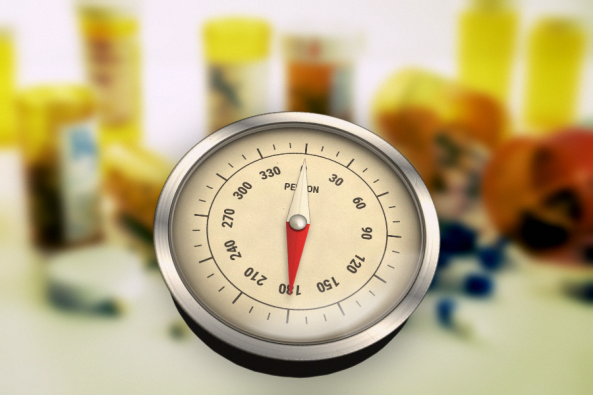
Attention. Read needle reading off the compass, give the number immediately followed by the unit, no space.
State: 180°
